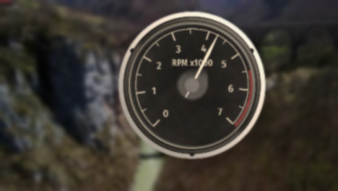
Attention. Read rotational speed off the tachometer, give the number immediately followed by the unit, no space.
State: 4250rpm
